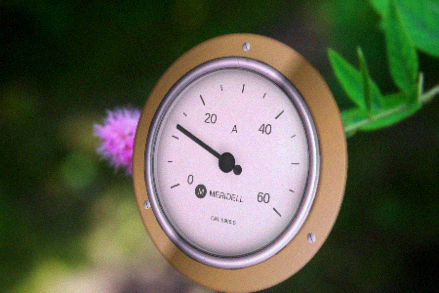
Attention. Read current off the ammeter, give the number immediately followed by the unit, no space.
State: 12.5A
